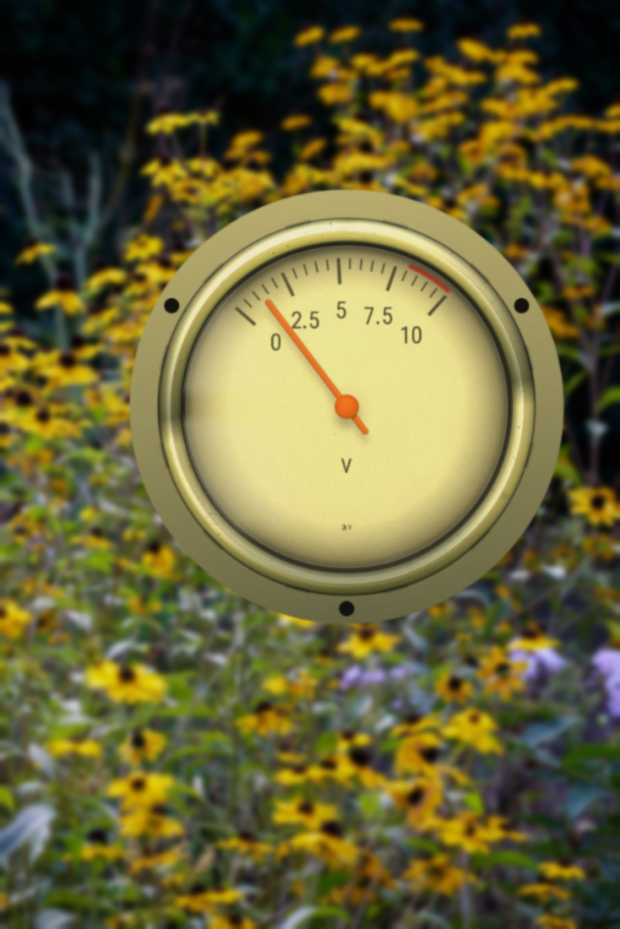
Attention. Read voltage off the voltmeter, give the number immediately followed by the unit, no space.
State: 1.25V
